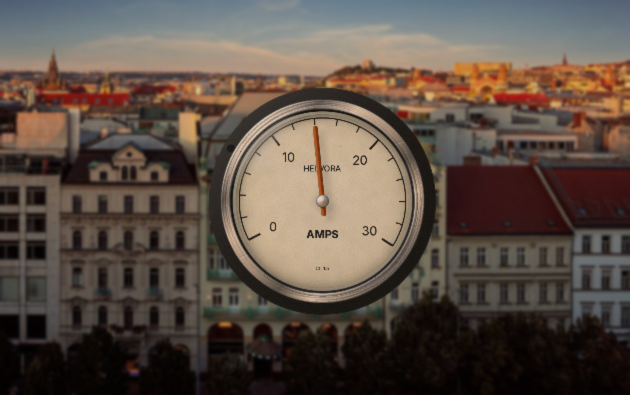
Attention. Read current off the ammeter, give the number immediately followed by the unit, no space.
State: 14A
